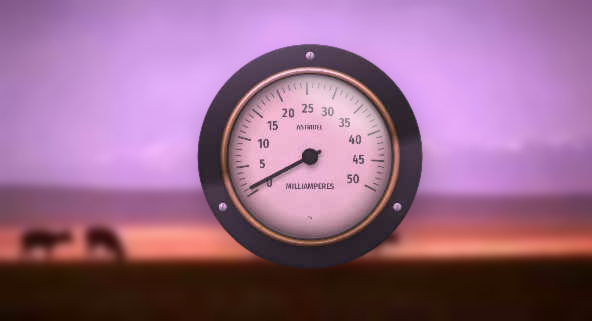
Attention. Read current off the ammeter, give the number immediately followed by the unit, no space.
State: 1mA
